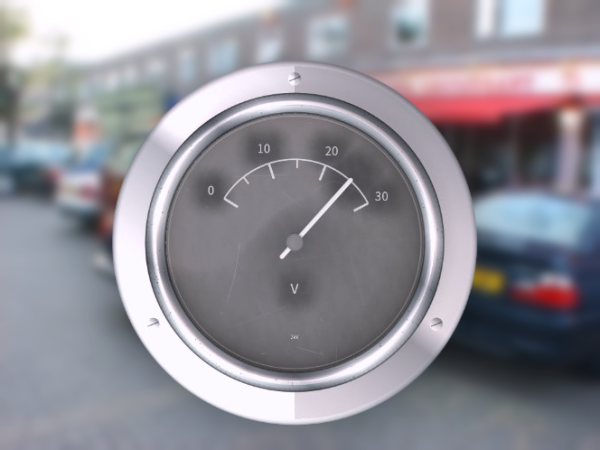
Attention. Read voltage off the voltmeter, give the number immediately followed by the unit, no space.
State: 25V
